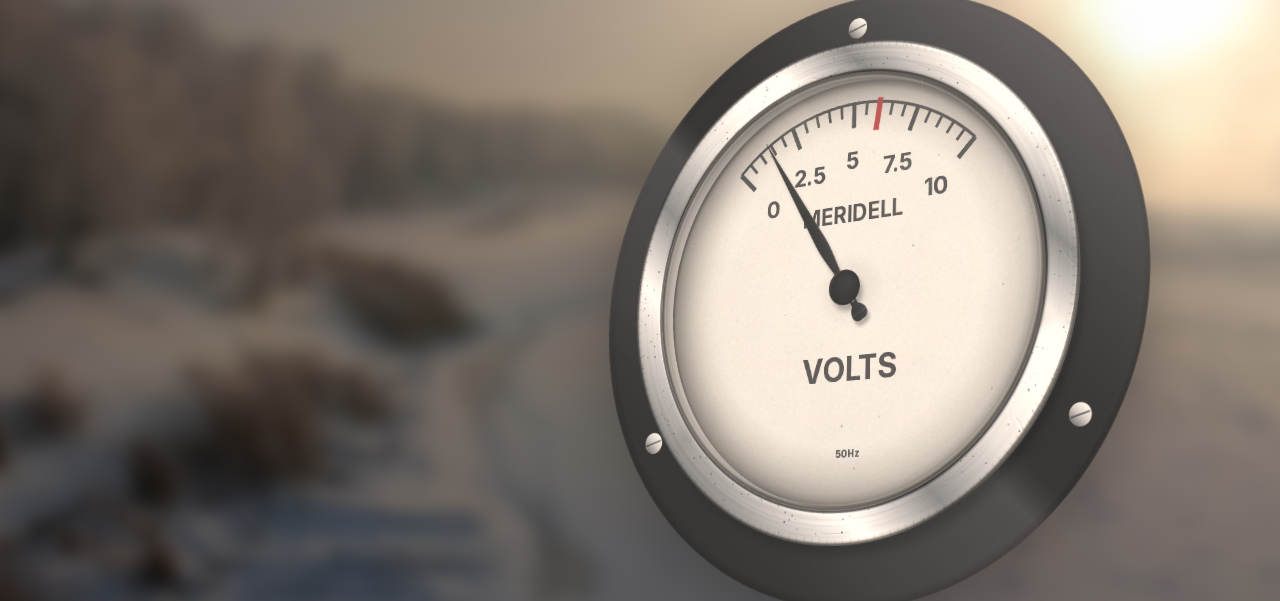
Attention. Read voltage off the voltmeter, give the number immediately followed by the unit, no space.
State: 1.5V
